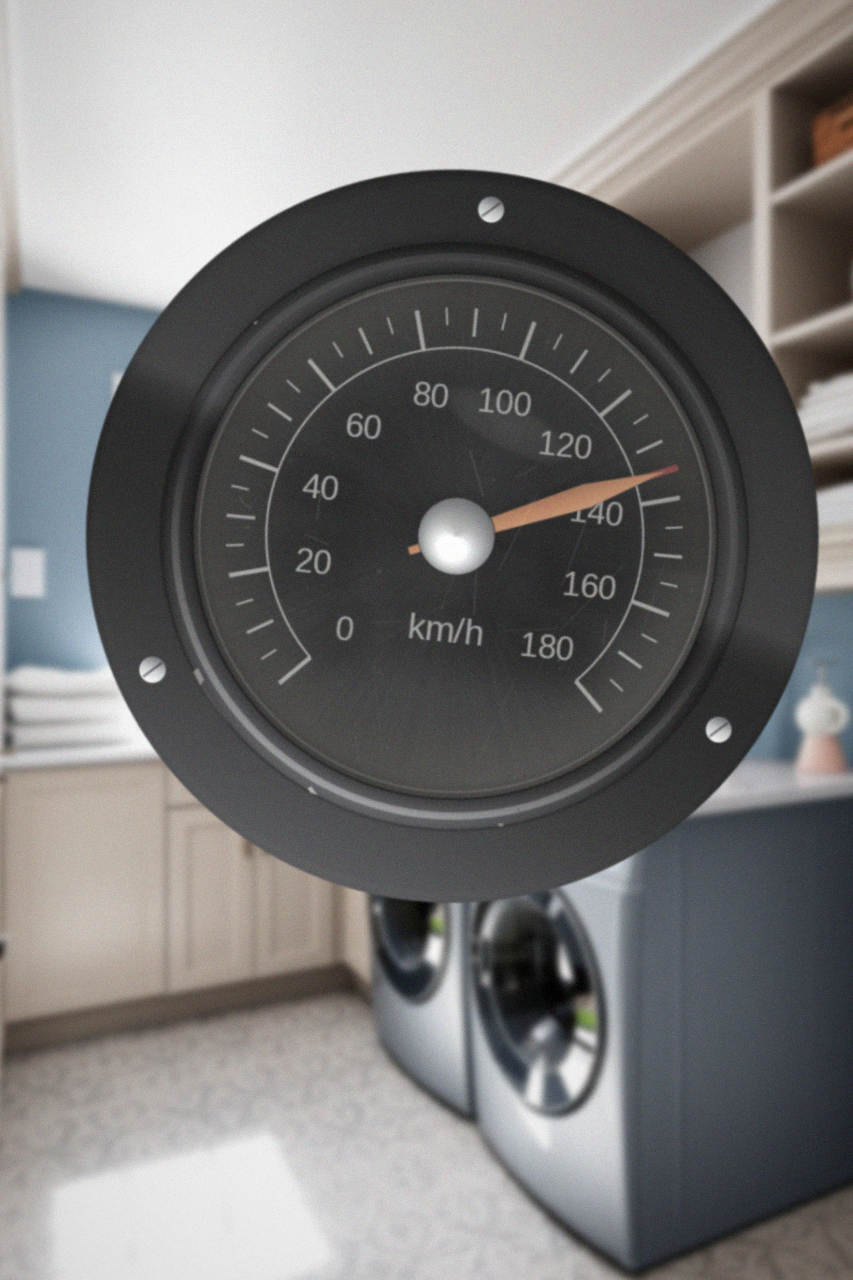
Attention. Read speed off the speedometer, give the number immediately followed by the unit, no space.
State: 135km/h
